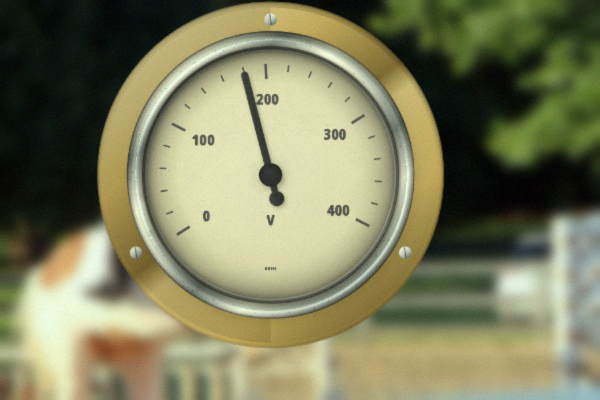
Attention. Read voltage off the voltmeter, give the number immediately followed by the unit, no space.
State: 180V
